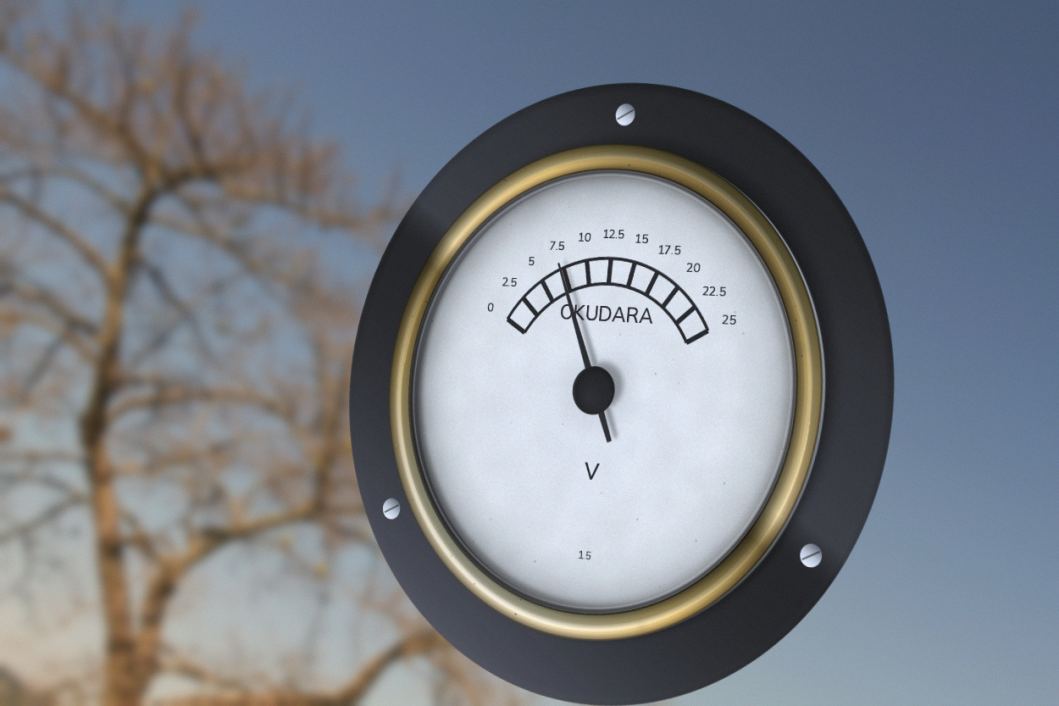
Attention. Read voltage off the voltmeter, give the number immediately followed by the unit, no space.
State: 7.5V
